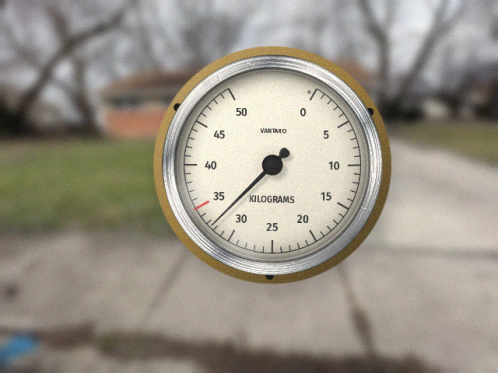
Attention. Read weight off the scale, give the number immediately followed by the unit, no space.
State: 32.5kg
